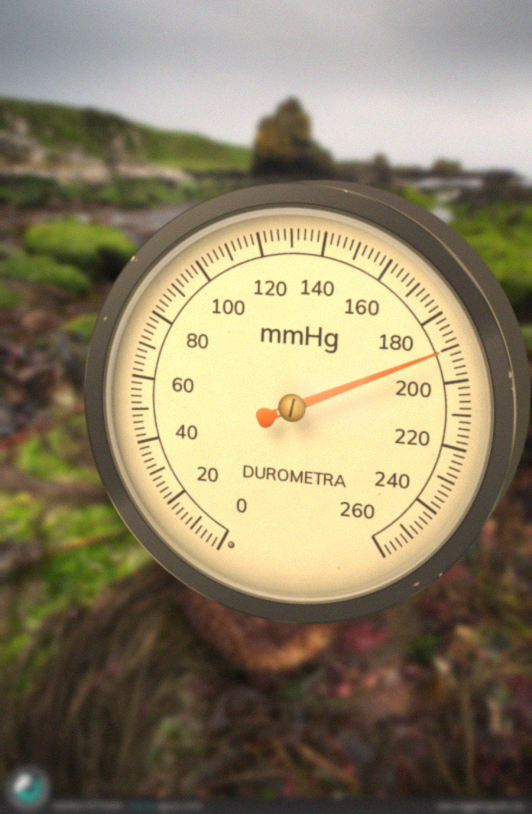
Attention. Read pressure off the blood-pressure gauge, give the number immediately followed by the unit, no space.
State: 190mmHg
